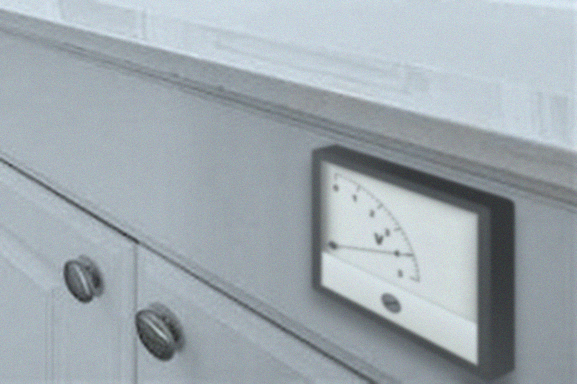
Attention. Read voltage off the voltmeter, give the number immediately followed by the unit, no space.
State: 4V
